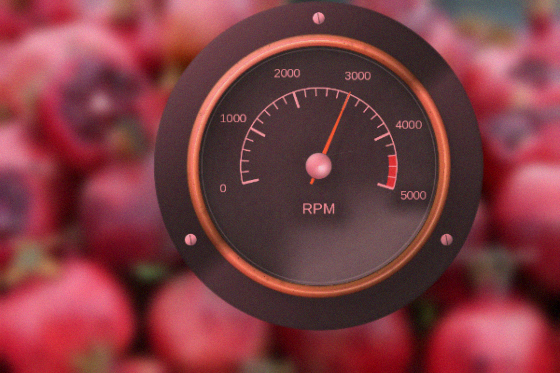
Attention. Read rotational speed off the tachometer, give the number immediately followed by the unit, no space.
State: 3000rpm
